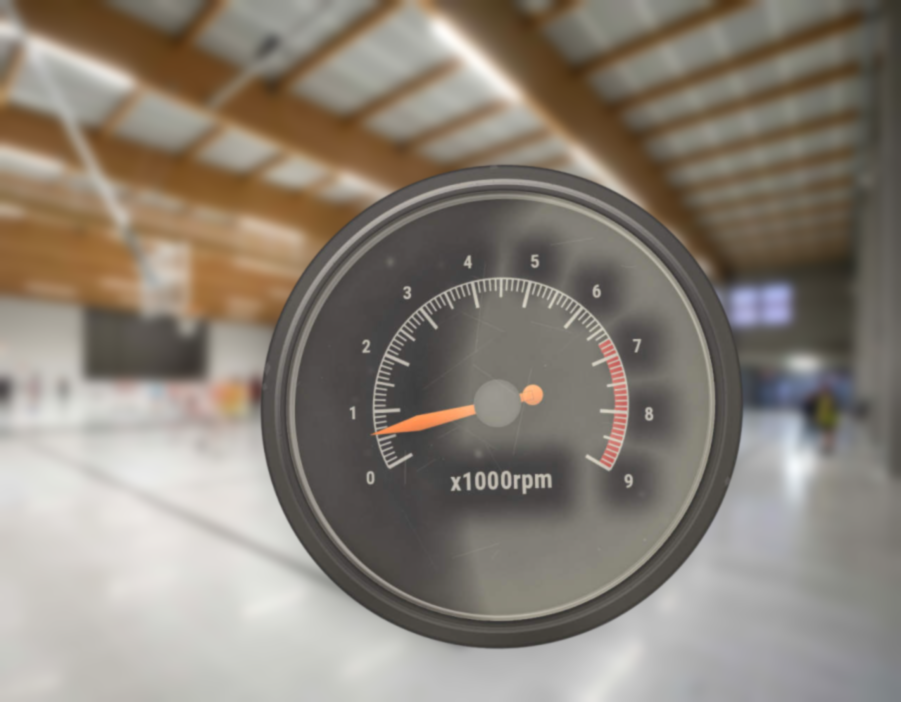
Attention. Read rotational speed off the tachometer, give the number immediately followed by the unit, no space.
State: 600rpm
